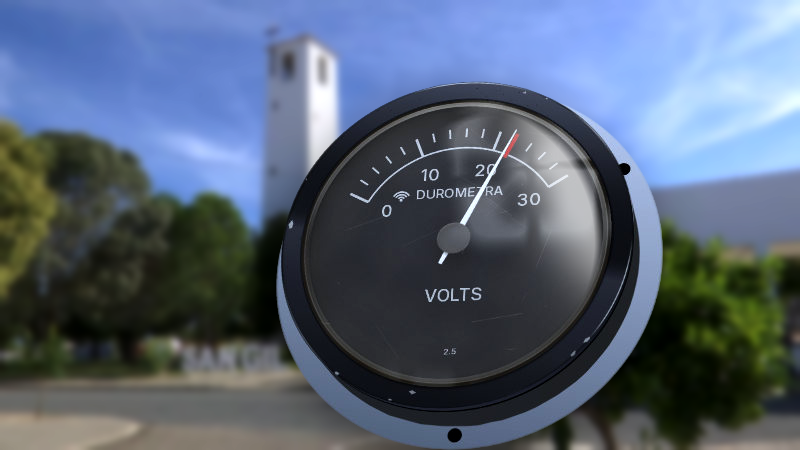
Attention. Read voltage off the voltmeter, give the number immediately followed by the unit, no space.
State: 22V
